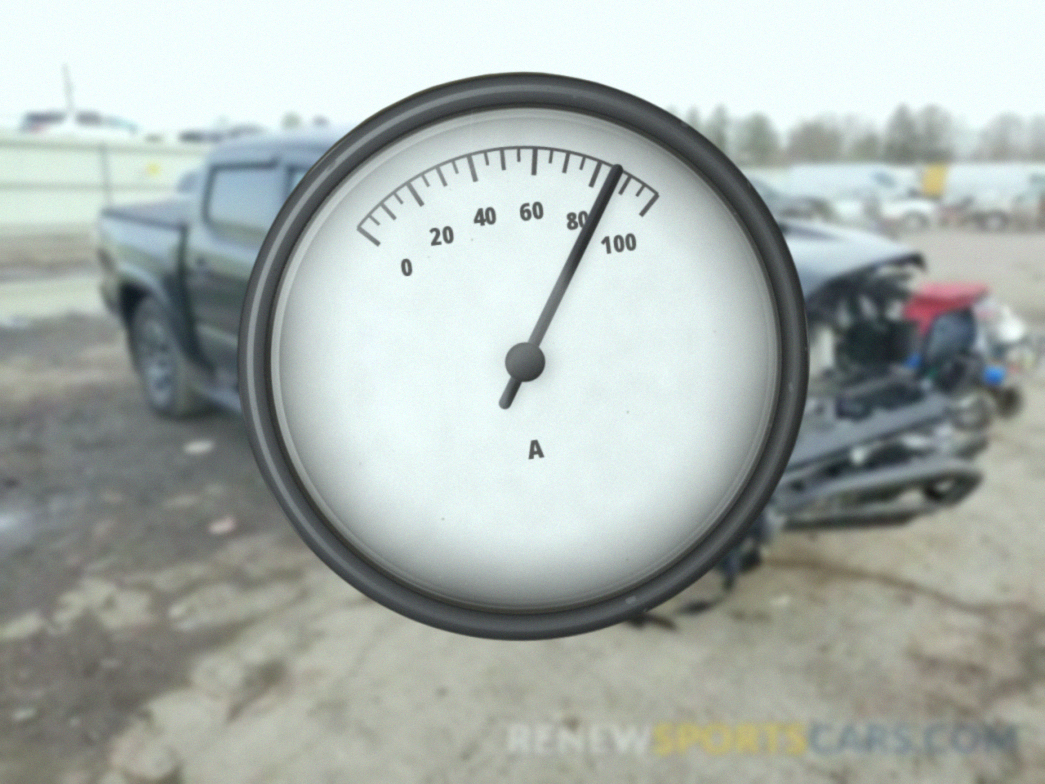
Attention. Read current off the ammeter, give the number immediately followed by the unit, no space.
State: 85A
